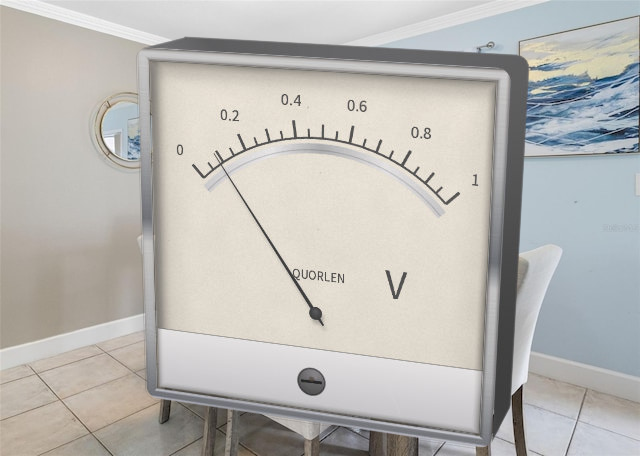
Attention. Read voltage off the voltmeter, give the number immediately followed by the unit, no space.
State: 0.1V
